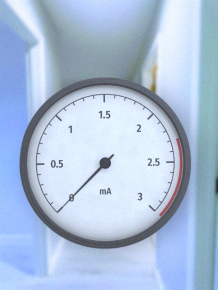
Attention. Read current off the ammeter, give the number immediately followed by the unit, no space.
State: 0mA
